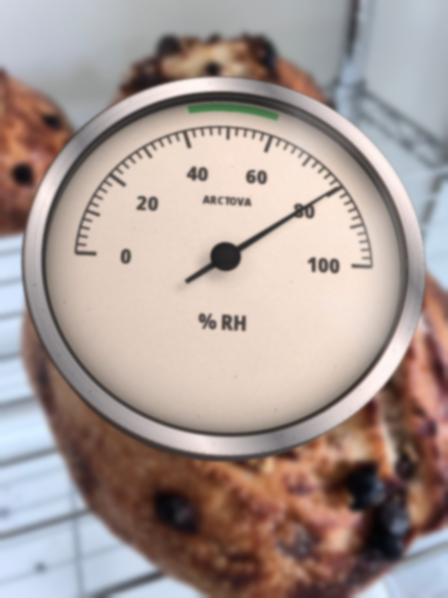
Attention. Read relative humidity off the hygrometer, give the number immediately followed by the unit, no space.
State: 80%
